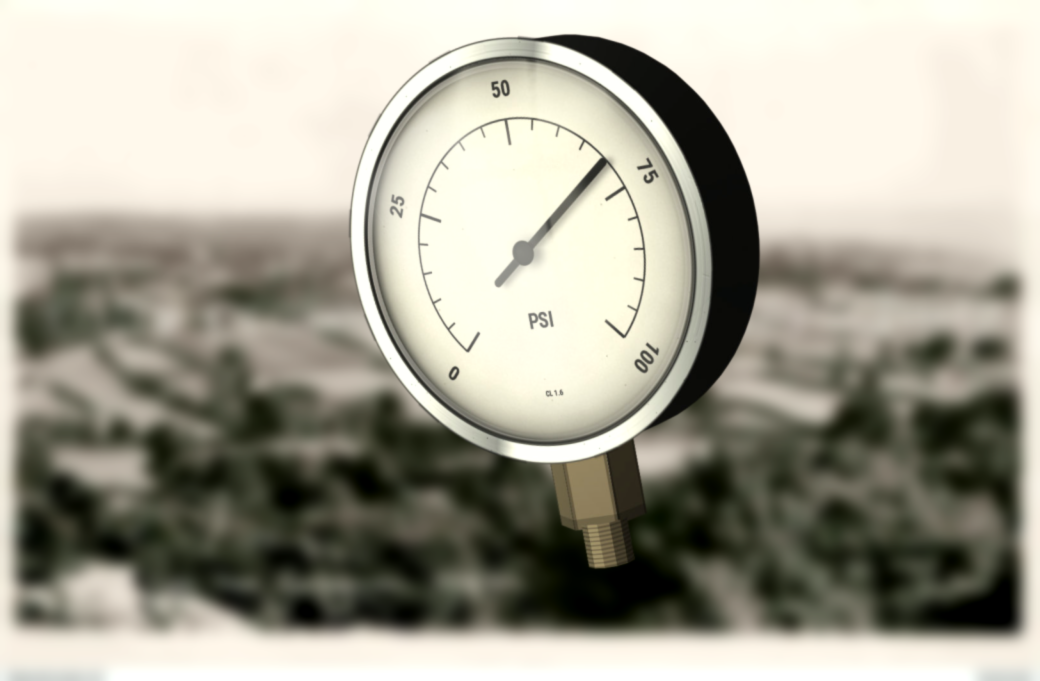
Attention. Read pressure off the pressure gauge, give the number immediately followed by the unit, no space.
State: 70psi
